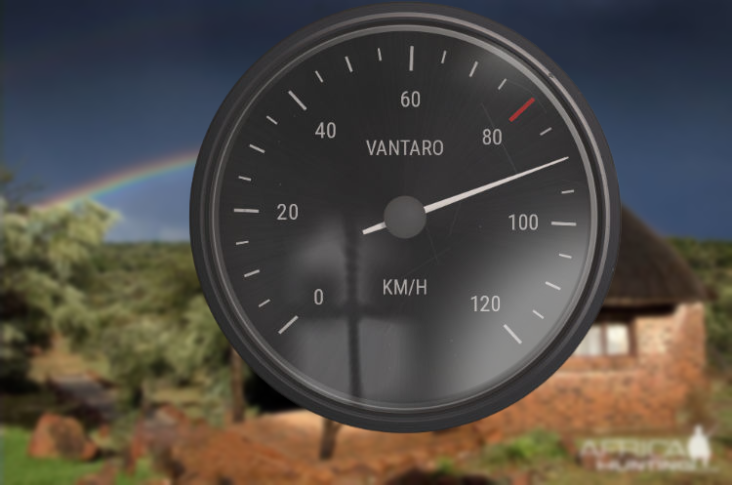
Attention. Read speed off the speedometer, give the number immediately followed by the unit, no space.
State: 90km/h
